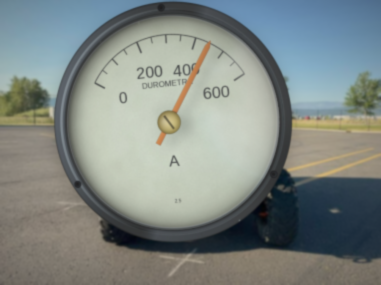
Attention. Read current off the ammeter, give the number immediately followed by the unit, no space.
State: 450A
